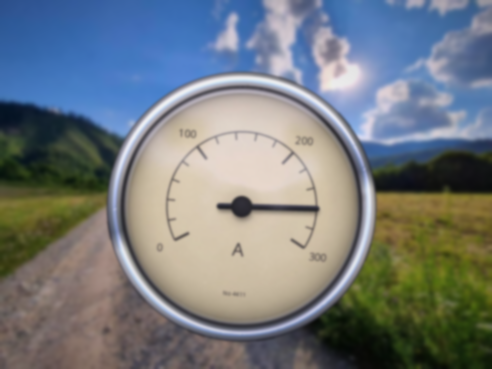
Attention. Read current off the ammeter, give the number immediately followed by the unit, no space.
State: 260A
